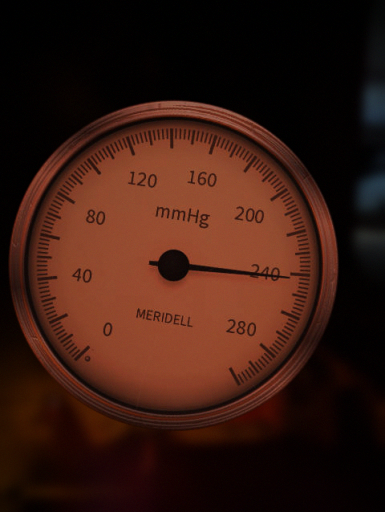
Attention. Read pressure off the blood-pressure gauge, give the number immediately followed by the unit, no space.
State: 242mmHg
